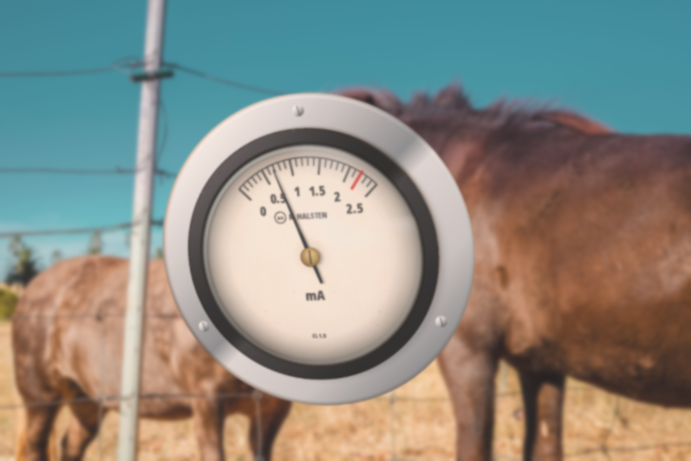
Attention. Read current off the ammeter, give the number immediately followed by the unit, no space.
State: 0.7mA
